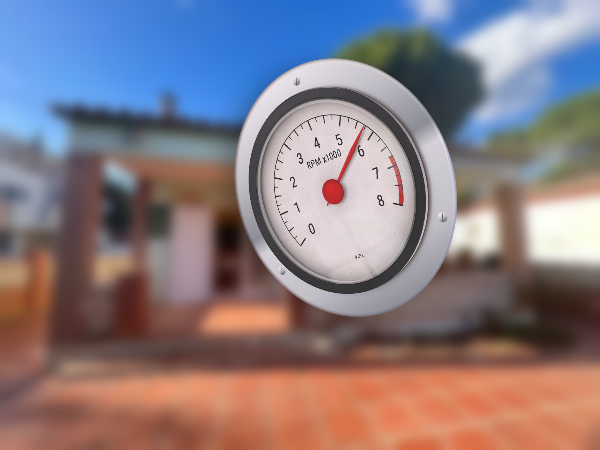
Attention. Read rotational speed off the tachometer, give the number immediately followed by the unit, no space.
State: 5750rpm
